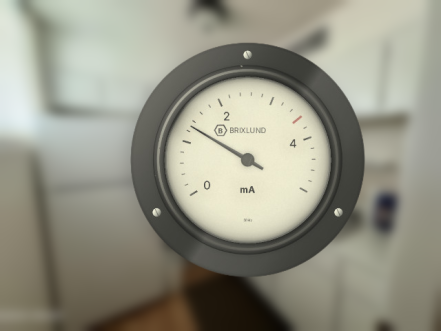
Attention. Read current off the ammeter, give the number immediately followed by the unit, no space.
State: 1.3mA
